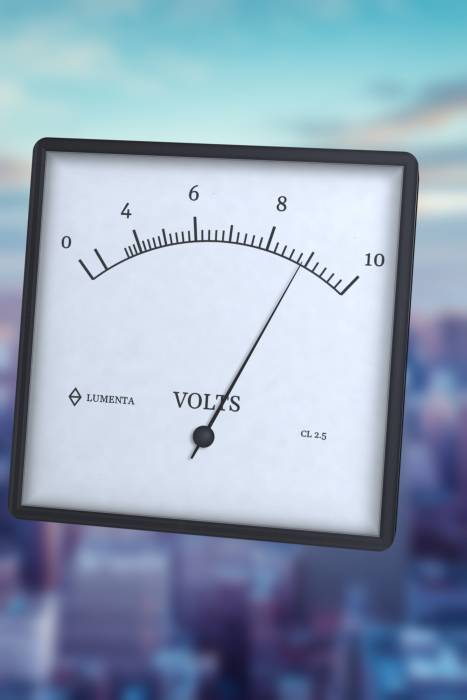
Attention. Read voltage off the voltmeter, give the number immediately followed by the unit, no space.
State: 8.9V
